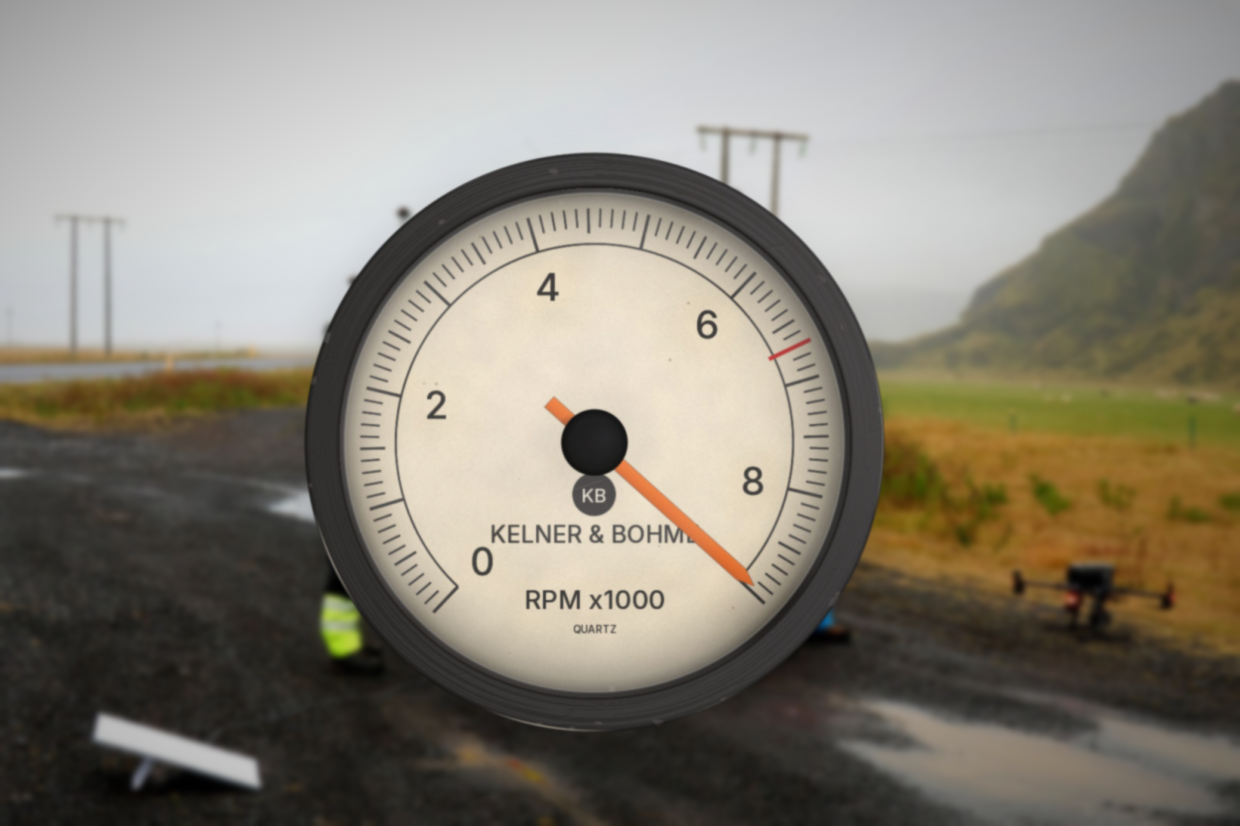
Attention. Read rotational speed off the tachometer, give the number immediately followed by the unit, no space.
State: 8950rpm
